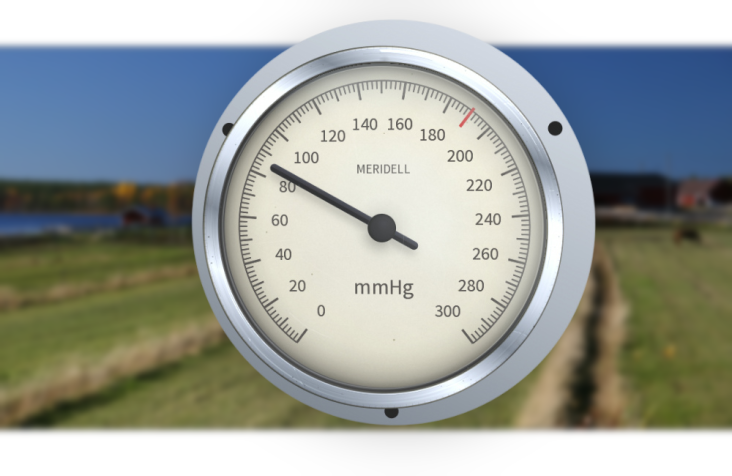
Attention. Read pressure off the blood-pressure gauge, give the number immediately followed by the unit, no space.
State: 86mmHg
